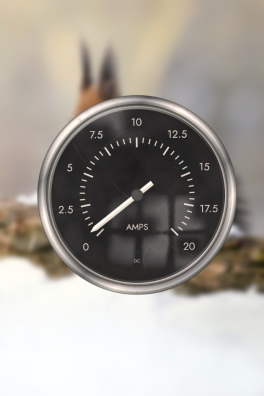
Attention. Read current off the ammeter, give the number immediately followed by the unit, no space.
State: 0.5A
